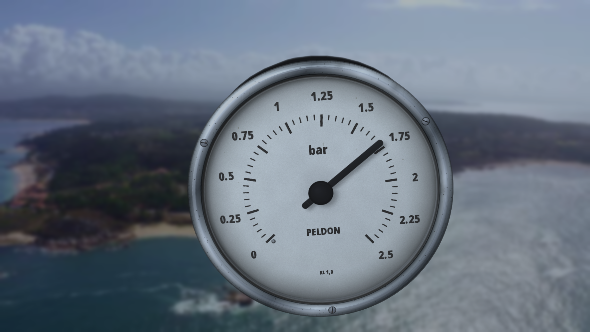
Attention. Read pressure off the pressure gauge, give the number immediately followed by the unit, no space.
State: 1.7bar
